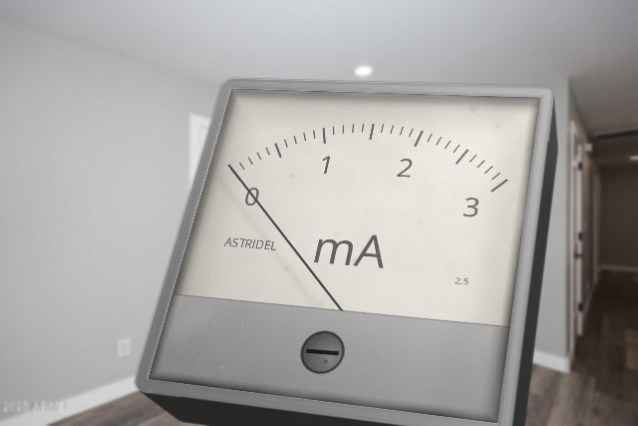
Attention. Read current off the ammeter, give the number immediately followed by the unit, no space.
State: 0mA
